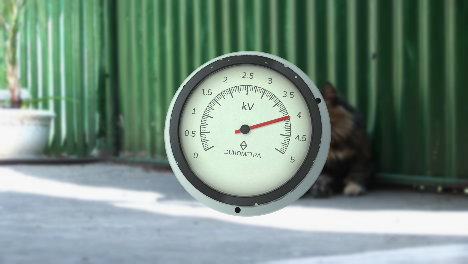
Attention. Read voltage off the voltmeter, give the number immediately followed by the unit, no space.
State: 4kV
